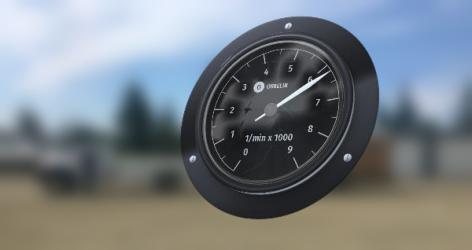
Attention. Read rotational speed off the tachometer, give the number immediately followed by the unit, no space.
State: 6250rpm
